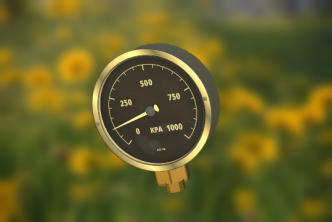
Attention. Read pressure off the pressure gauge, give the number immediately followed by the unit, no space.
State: 100kPa
